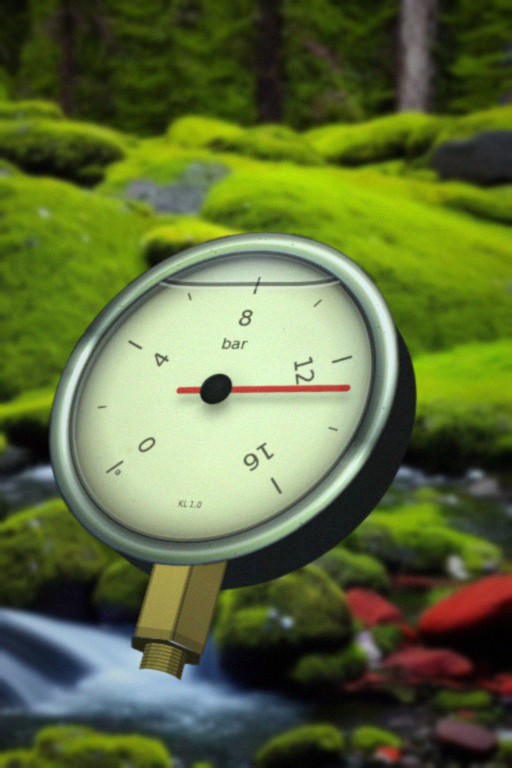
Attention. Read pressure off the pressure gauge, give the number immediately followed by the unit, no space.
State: 13bar
